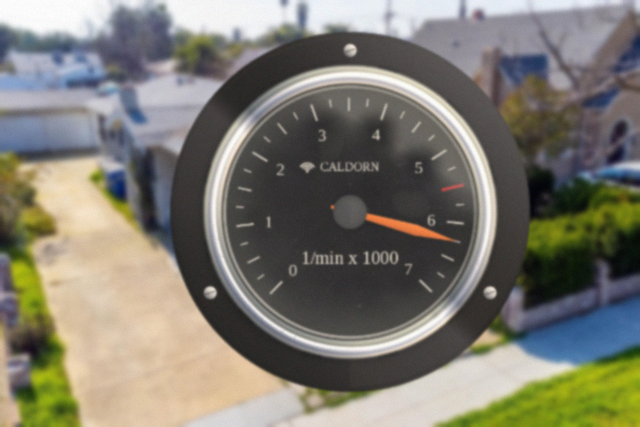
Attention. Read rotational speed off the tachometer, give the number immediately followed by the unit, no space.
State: 6250rpm
